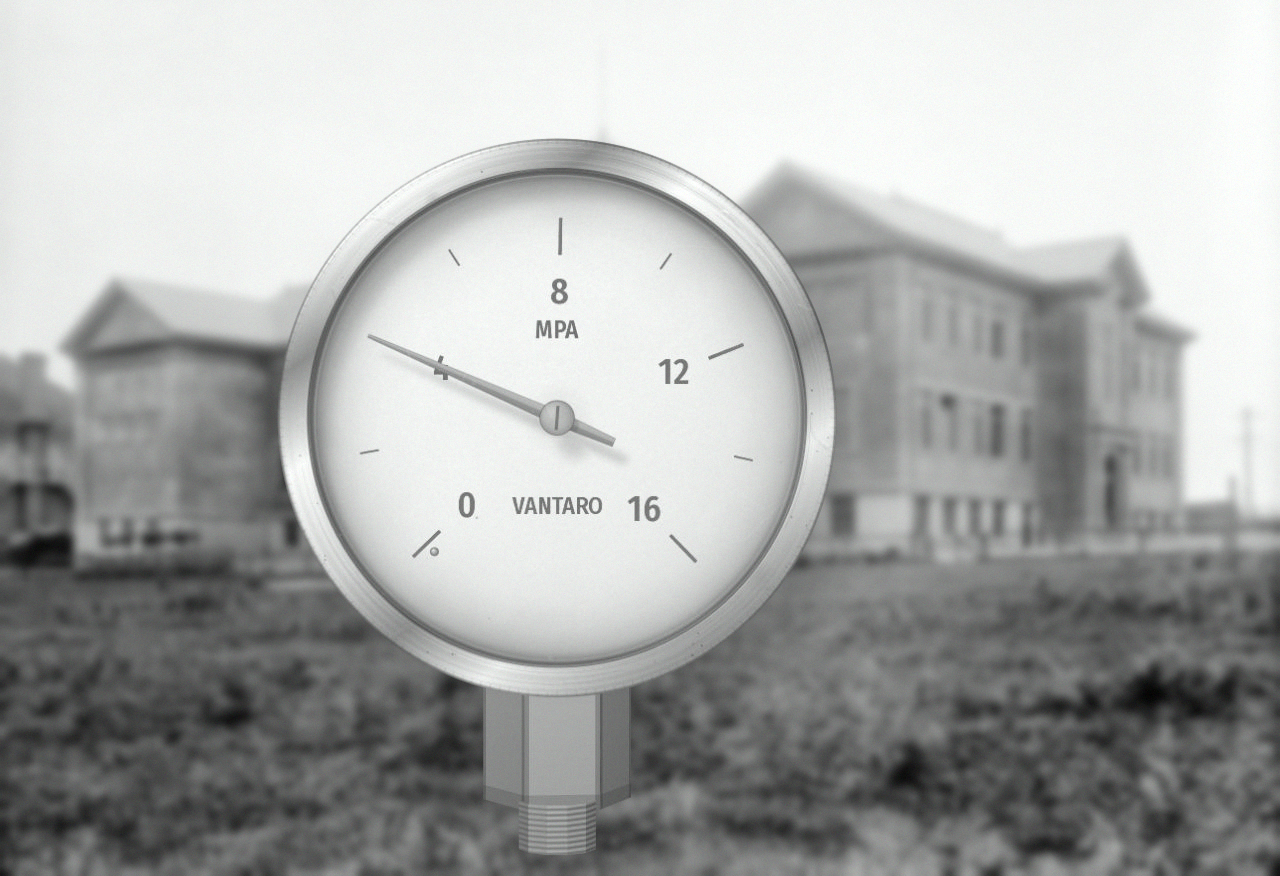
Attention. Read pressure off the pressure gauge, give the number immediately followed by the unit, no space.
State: 4MPa
